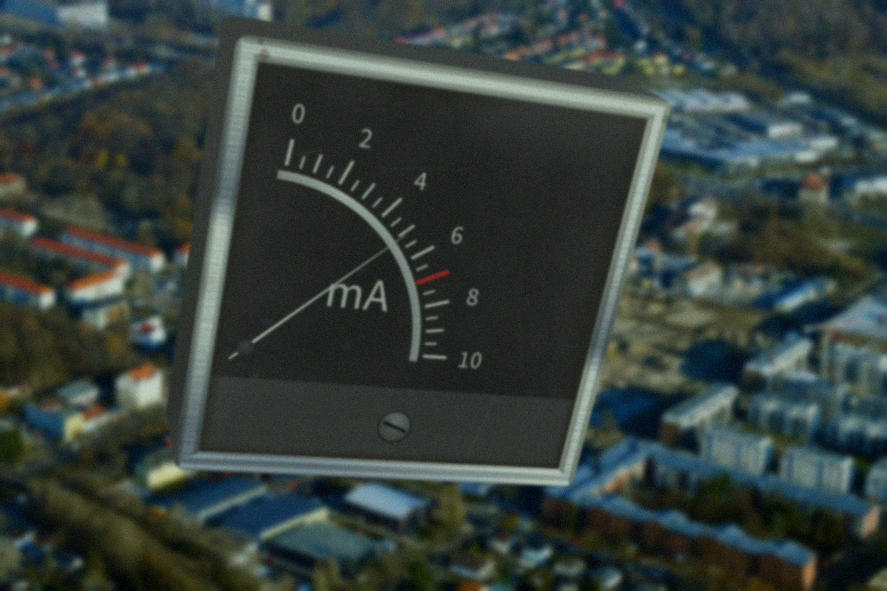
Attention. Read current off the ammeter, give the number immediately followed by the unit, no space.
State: 5mA
